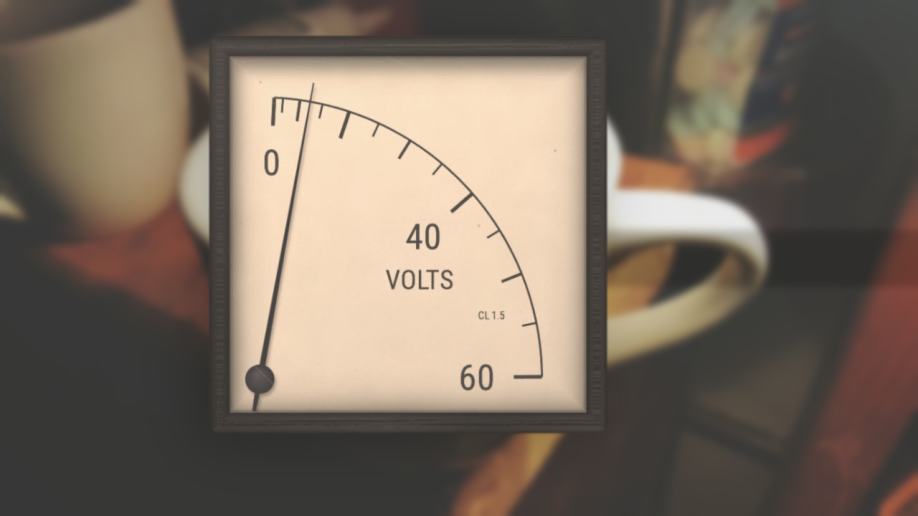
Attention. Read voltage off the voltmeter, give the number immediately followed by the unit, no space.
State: 12.5V
